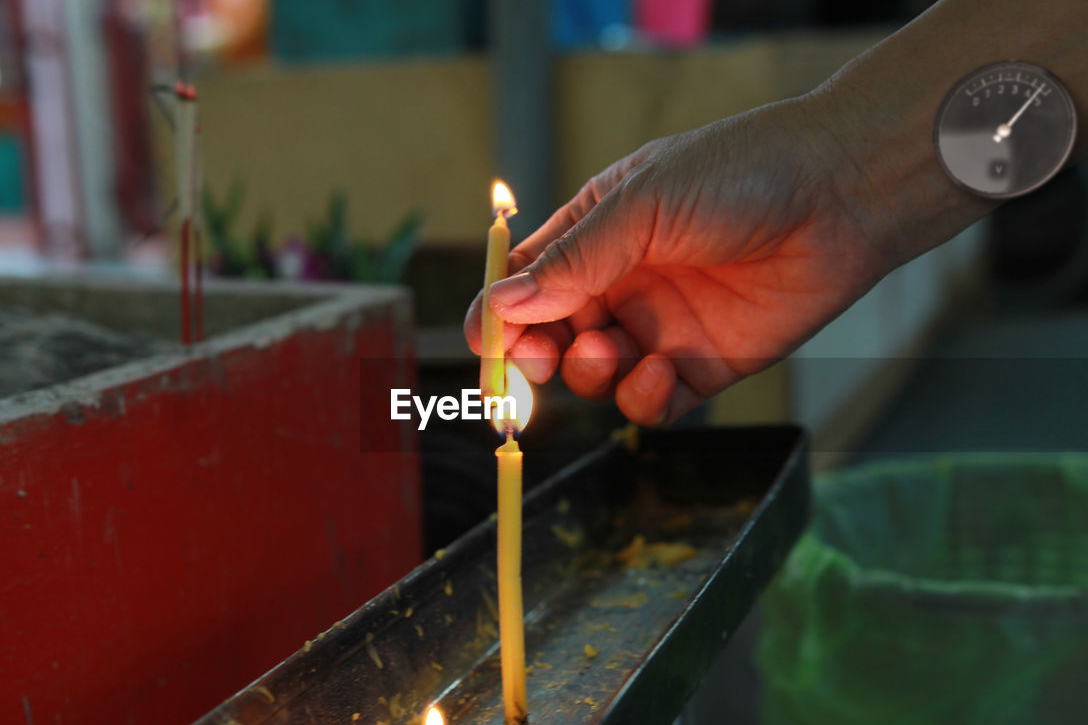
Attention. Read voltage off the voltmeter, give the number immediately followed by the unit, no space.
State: 4.5V
